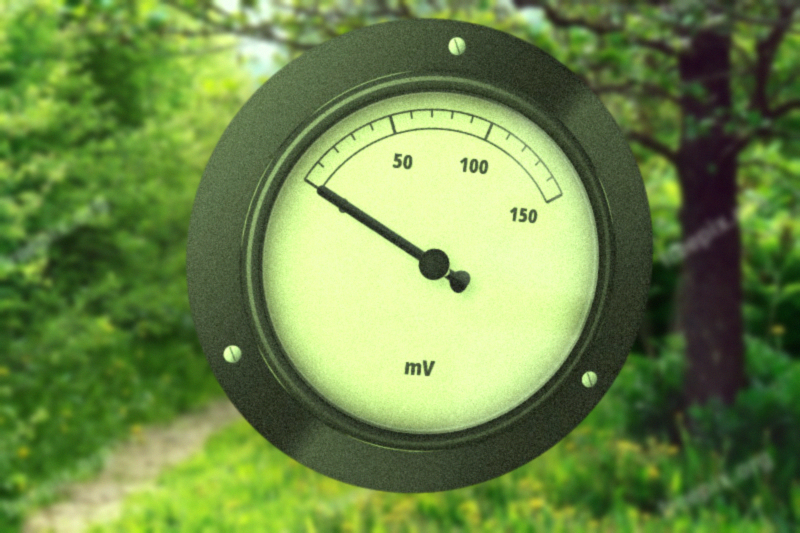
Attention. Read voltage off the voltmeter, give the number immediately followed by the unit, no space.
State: 0mV
